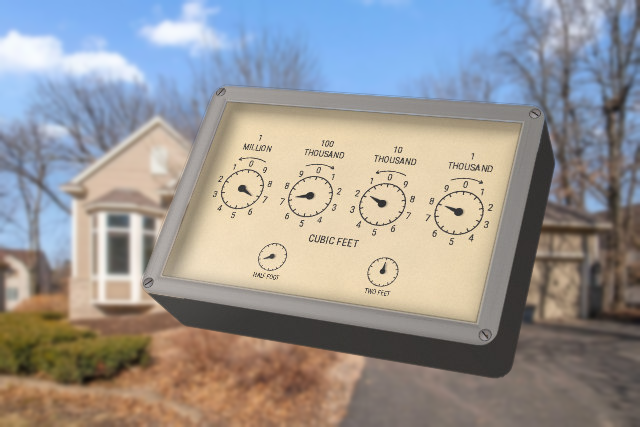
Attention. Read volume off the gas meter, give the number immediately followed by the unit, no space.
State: 671800ft³
